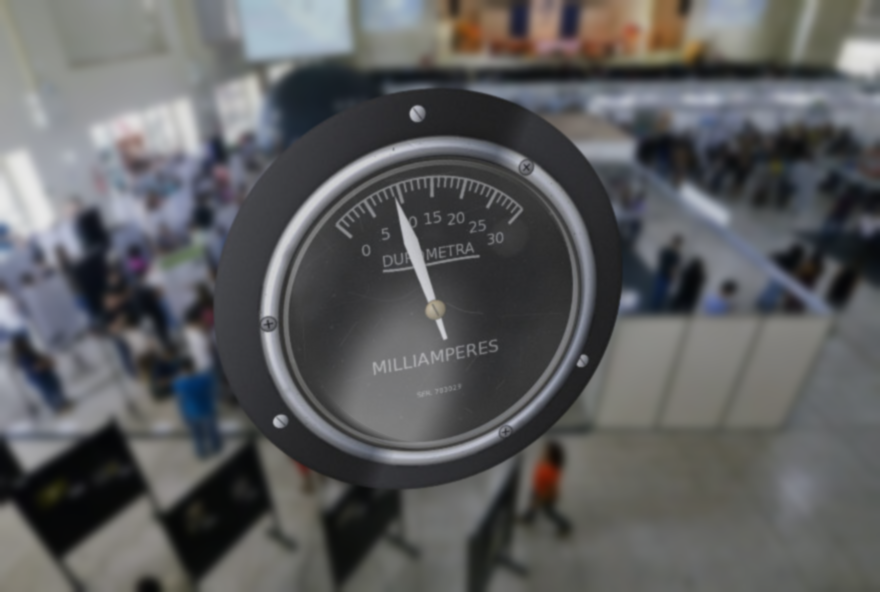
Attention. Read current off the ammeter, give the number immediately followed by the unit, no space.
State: 9mA
